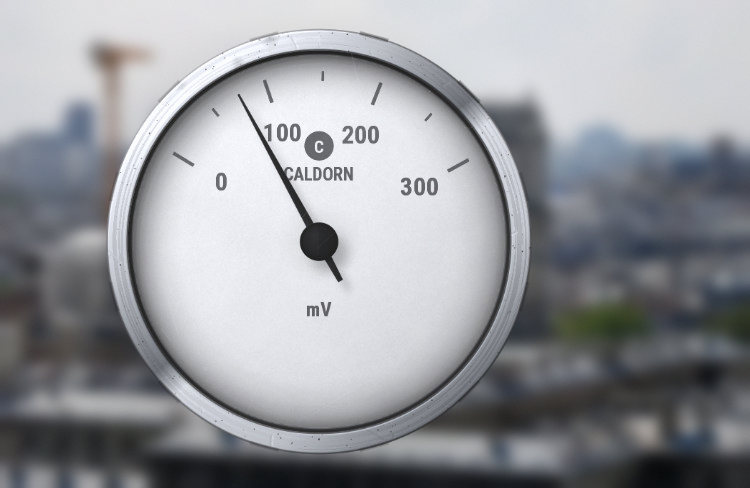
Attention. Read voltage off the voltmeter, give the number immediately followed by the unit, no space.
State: 75mV
